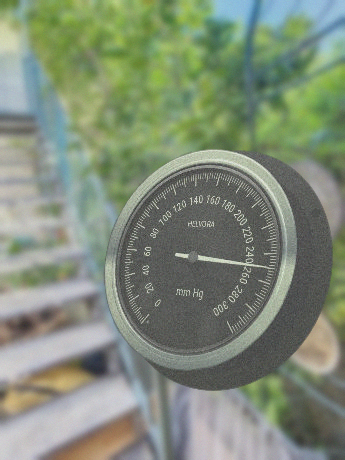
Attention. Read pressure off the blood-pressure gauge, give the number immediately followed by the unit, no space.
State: 250mmHg
